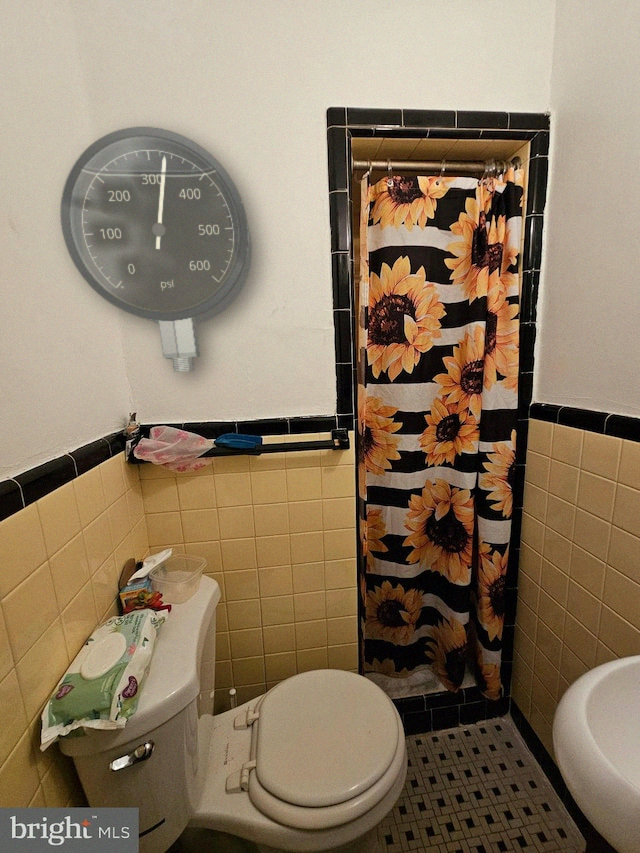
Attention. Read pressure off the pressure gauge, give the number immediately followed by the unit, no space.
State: 330psi
